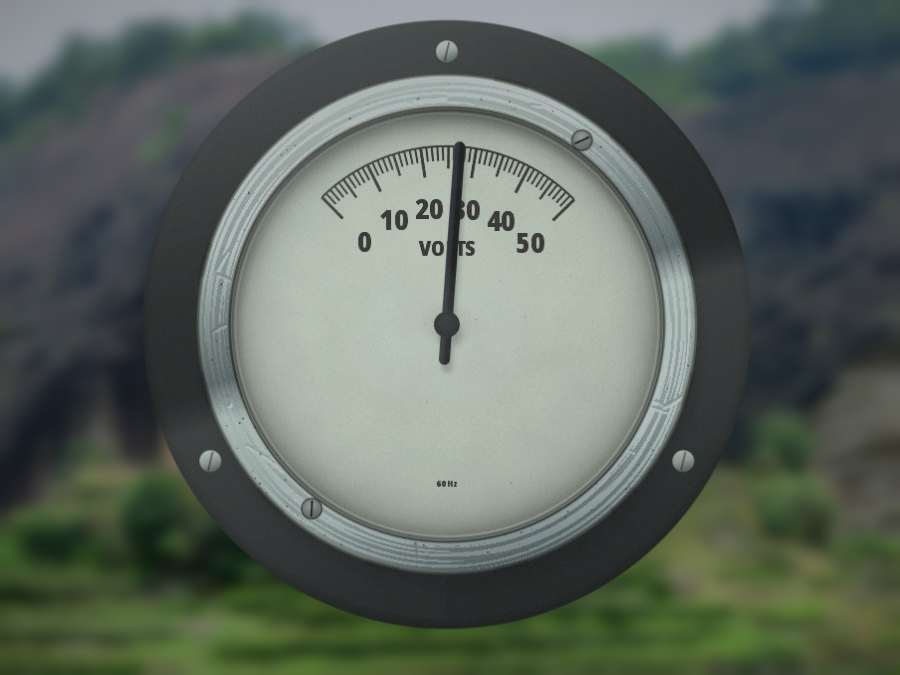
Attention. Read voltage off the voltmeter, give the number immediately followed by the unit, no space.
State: 27V
